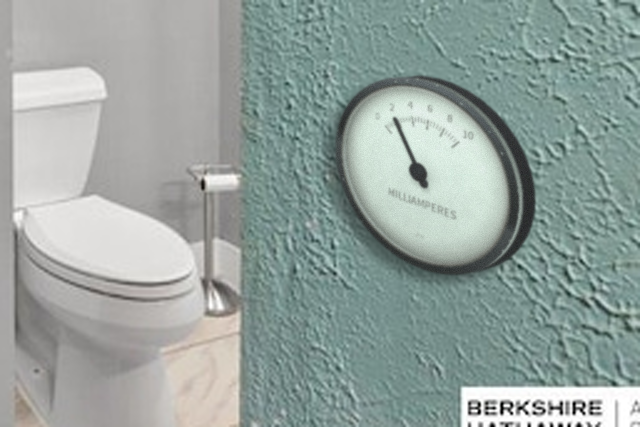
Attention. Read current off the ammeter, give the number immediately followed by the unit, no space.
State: 2mA
